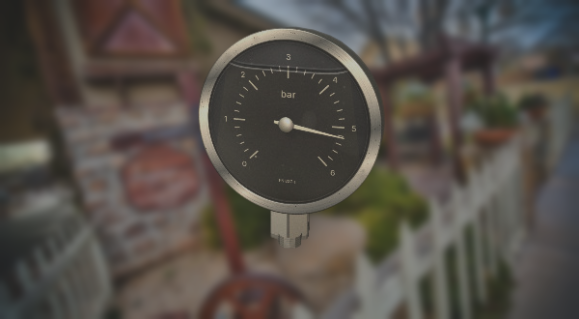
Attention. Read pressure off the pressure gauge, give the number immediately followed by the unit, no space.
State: 5.2bar
